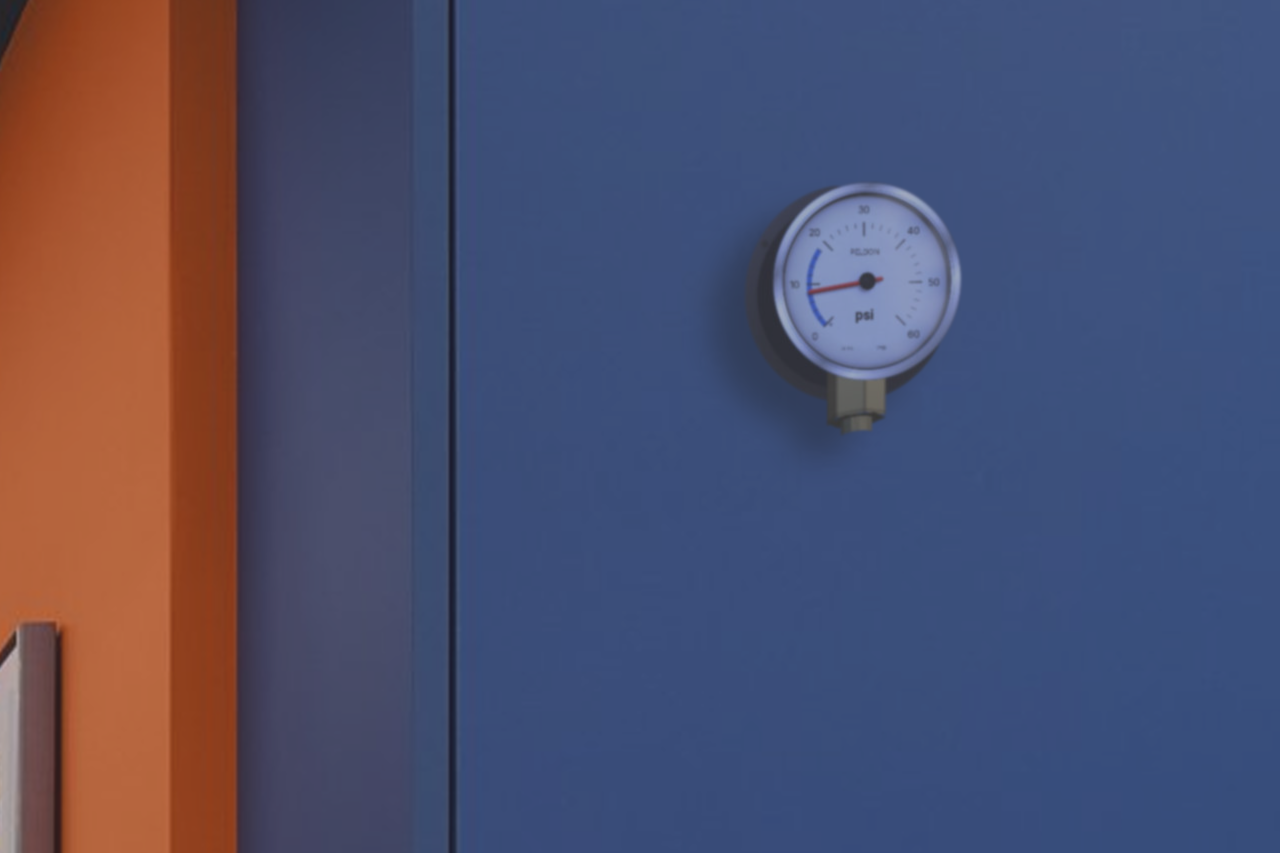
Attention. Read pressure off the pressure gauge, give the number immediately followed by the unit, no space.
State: 8psi
